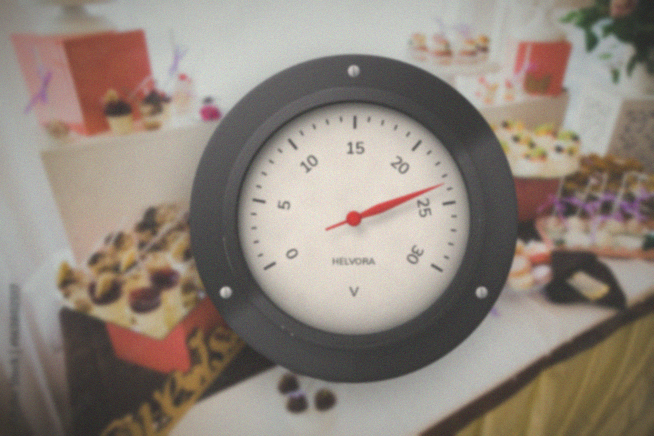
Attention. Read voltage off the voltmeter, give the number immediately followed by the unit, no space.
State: 23.5V
